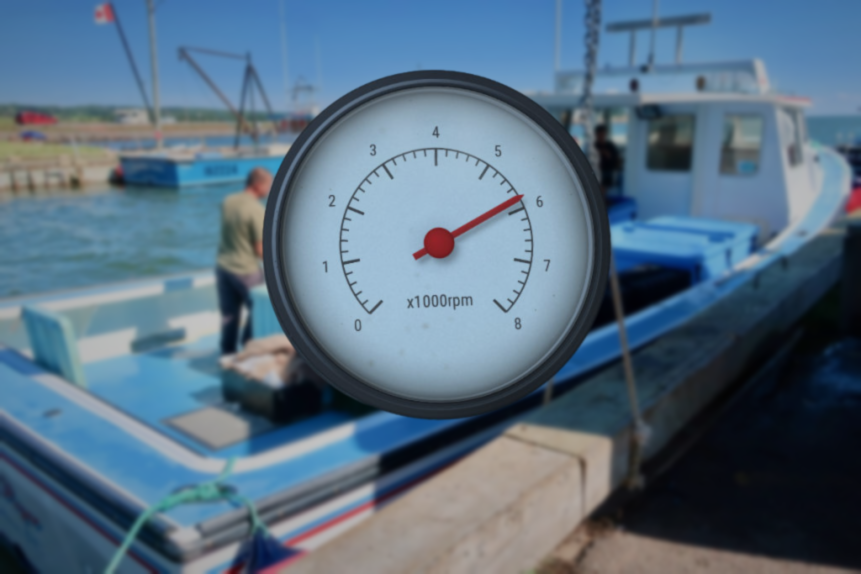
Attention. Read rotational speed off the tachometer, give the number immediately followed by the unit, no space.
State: 5800rpm
